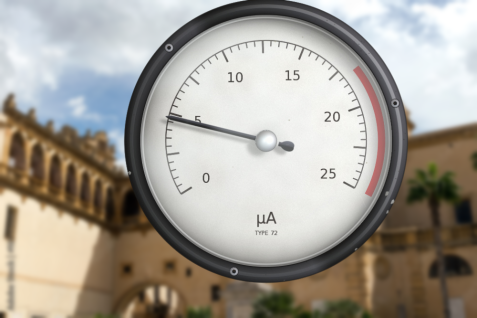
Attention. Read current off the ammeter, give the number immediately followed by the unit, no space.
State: 4.75µA
